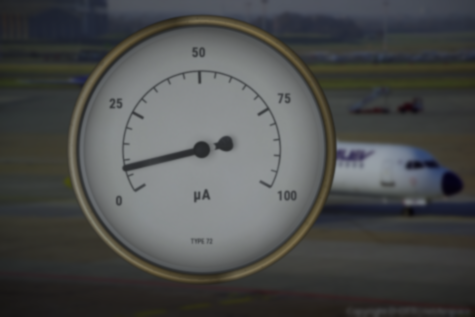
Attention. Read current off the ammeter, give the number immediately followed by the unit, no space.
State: 7.5µA
